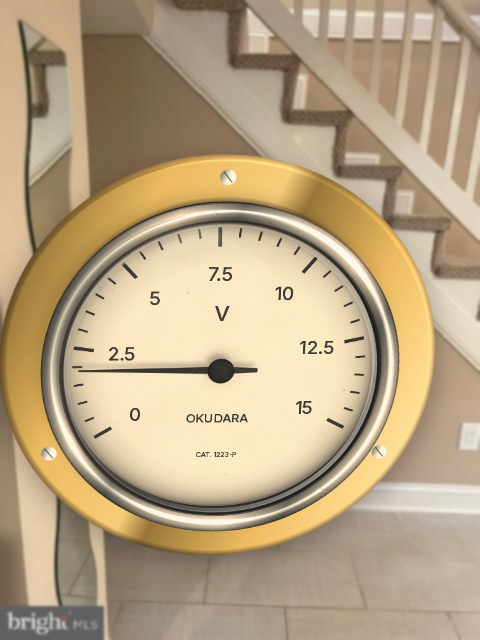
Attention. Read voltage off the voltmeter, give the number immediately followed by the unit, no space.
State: 2V
